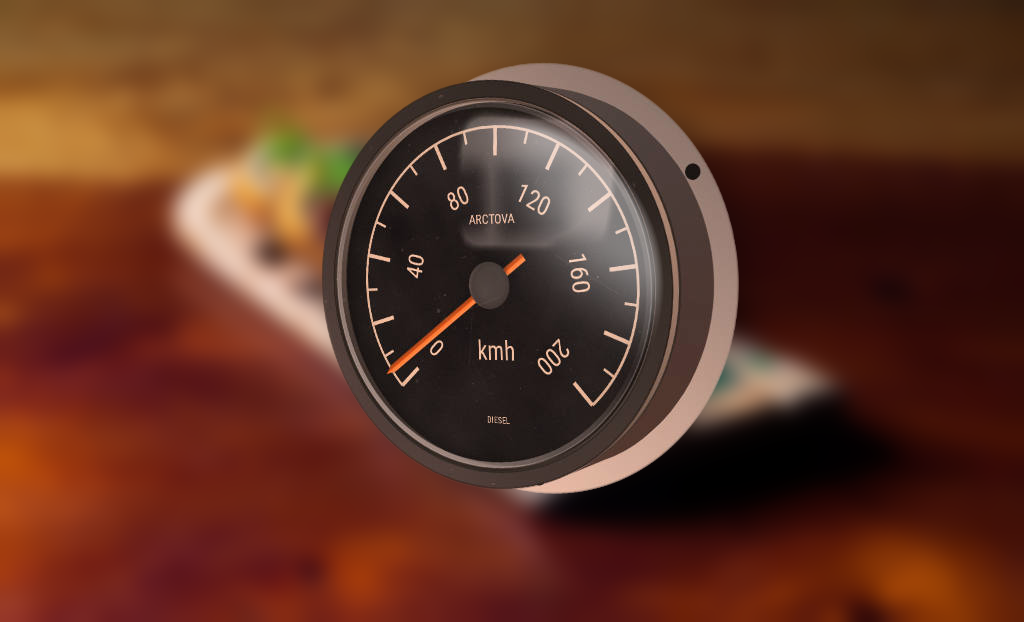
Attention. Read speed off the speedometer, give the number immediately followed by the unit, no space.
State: 5km/h
